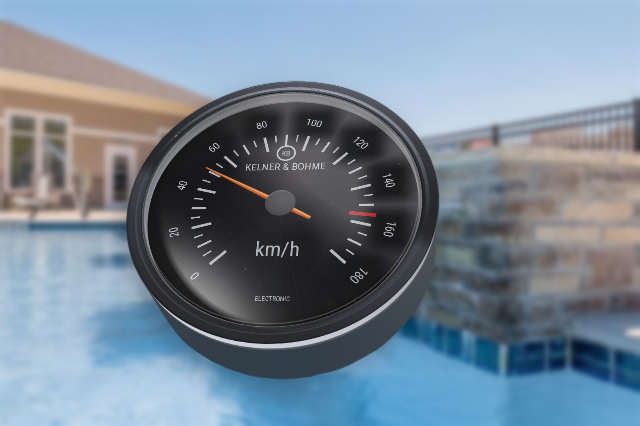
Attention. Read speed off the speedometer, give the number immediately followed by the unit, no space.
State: 50km/h
